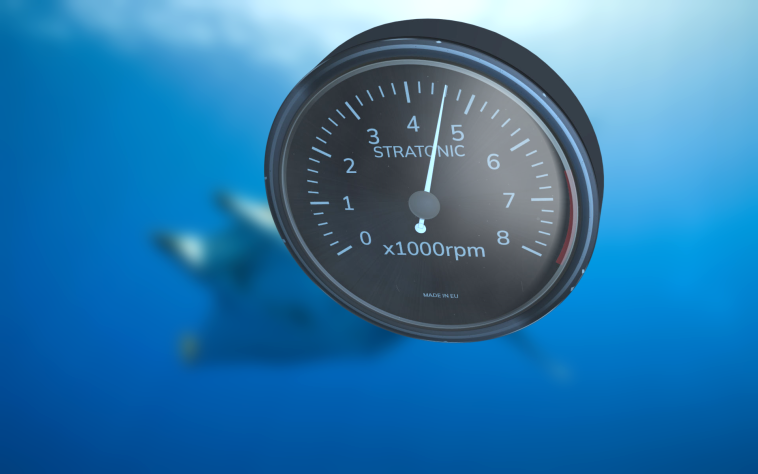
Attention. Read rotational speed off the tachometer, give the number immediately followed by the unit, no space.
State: 4600rpm
